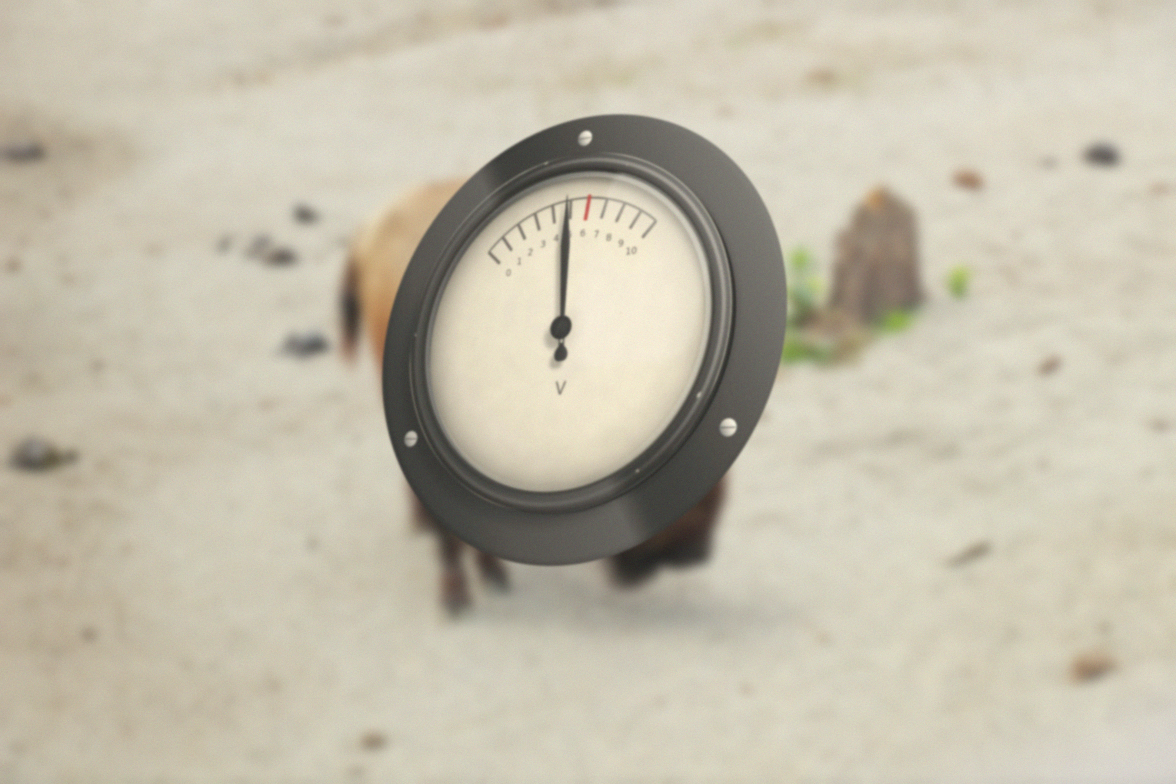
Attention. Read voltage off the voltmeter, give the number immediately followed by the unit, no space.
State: 5V
